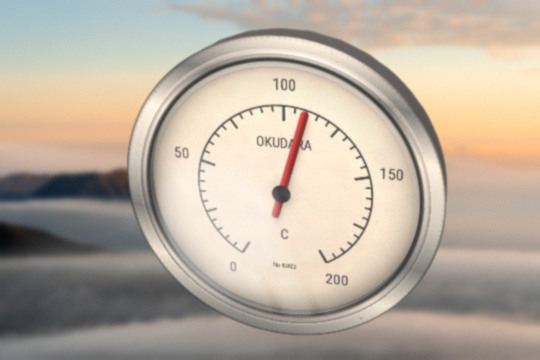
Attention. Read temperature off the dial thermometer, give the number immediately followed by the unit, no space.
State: 110°C
